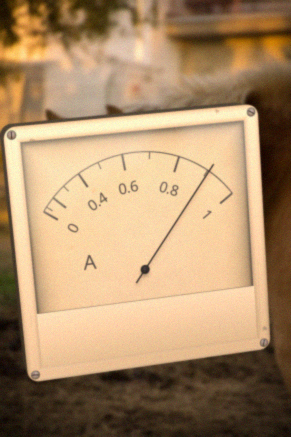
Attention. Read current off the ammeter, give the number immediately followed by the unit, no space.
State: 0.9A
